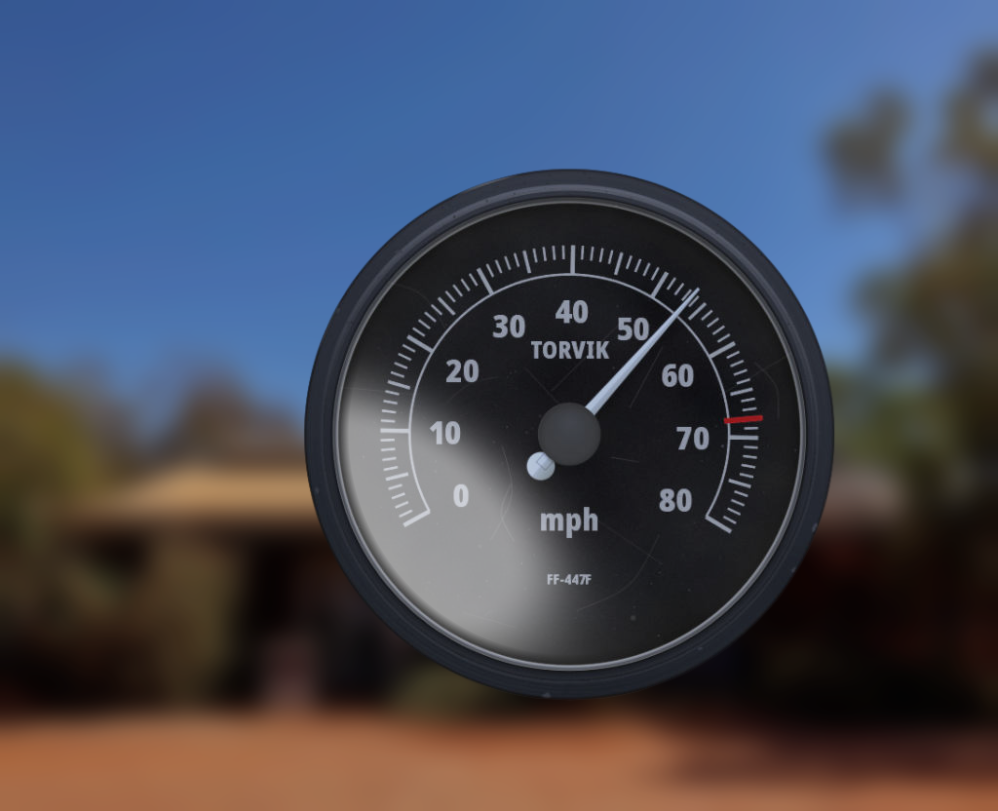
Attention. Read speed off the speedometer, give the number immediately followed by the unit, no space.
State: 53.5mph
